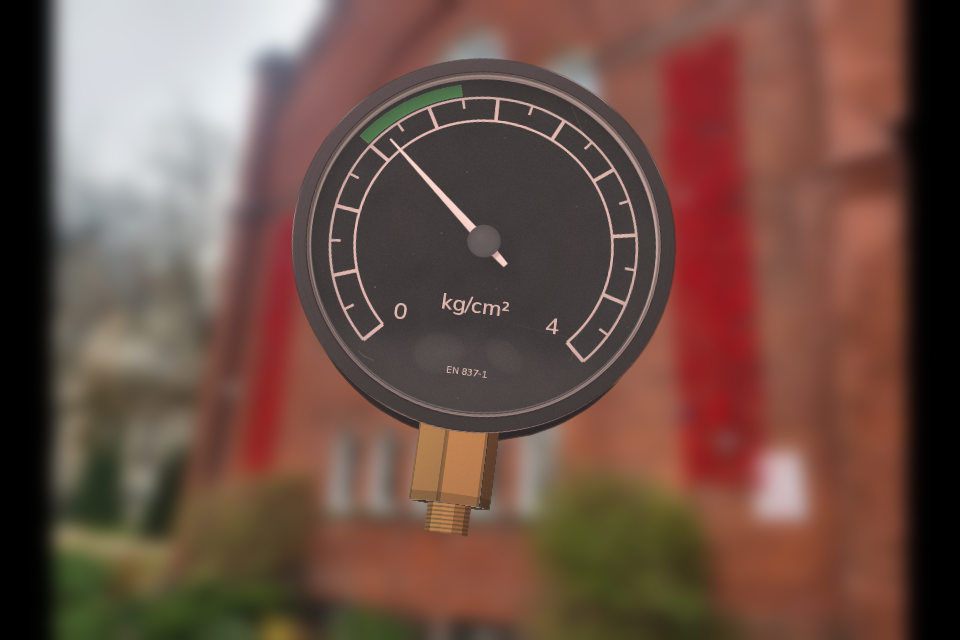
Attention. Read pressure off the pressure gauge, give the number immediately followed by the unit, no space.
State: 1.3kg/cm²
